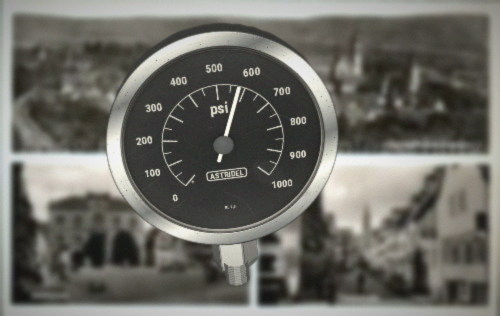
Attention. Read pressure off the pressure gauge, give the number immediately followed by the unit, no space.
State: 575psi
